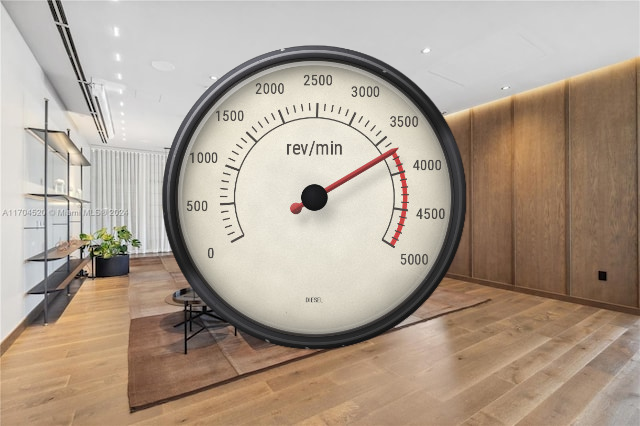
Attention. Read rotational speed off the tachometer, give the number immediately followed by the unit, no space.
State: 3700rpm
